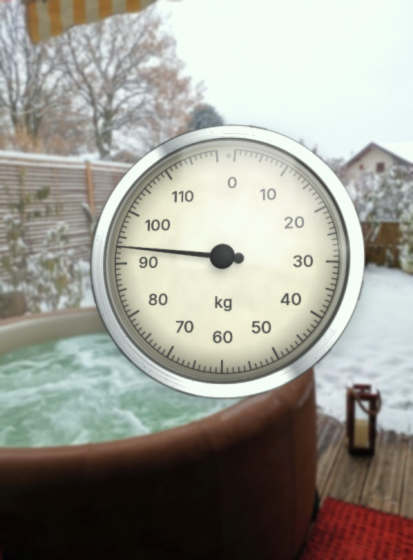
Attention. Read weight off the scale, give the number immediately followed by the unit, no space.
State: 93kg
